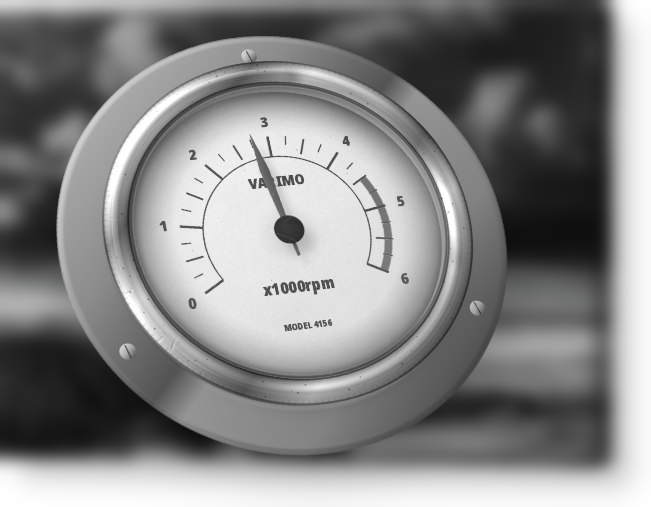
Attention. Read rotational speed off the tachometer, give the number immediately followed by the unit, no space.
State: 2750rpm
